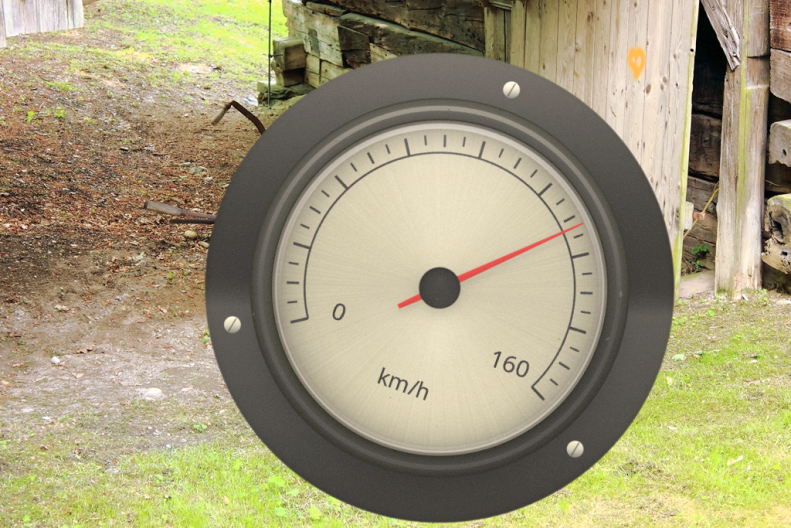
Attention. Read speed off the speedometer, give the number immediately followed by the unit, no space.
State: 112.5km/h
